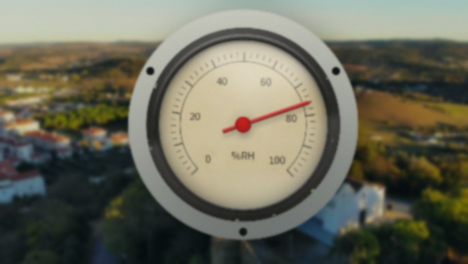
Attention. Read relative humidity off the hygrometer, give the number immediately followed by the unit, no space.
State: 76%
